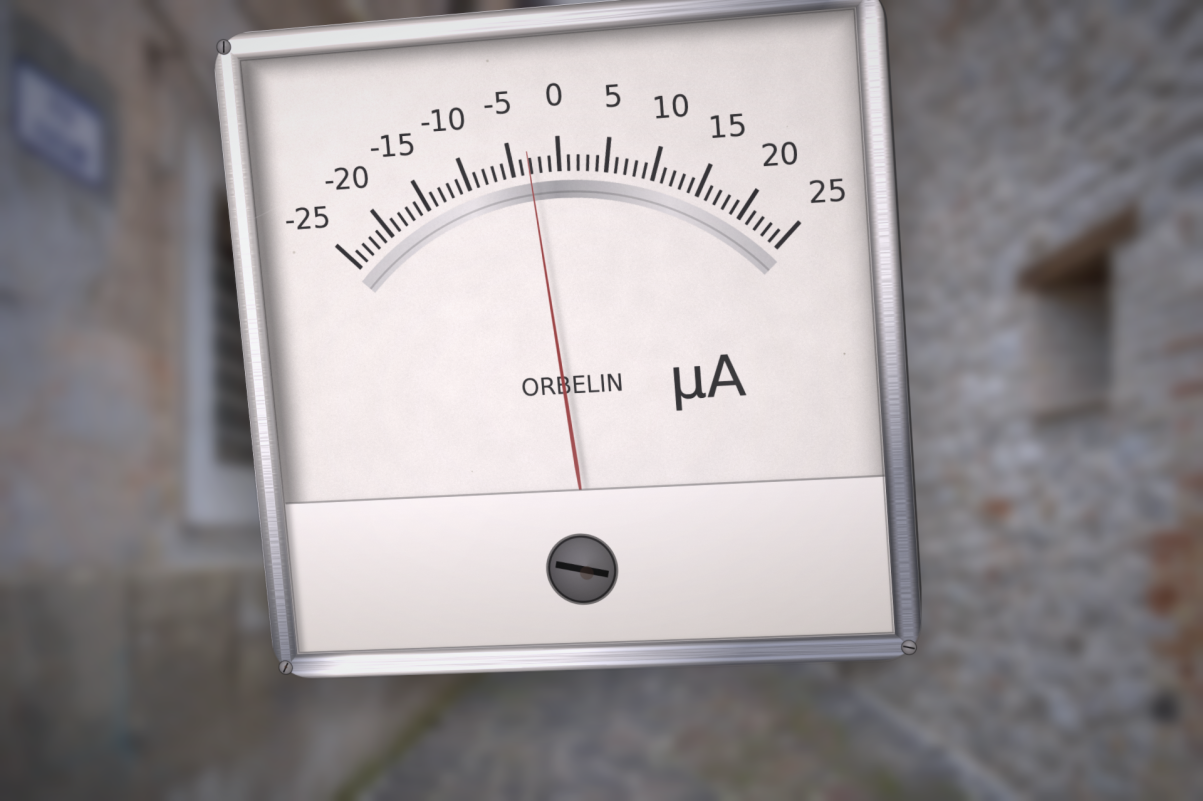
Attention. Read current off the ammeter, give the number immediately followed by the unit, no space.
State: -3µA
